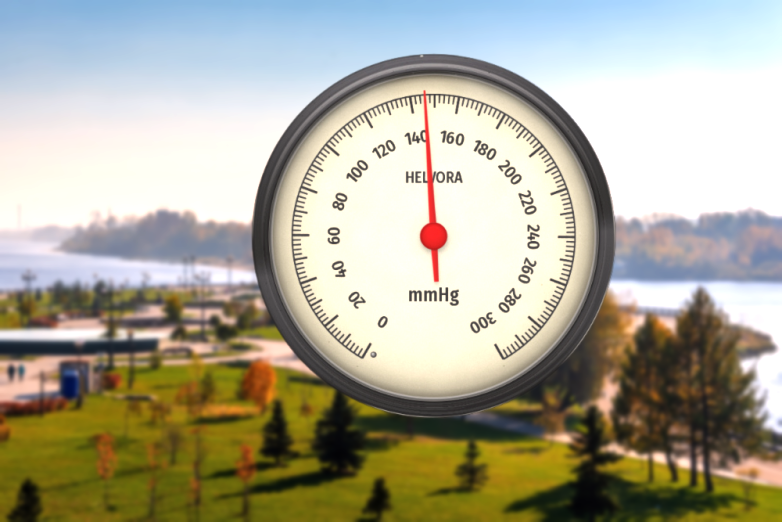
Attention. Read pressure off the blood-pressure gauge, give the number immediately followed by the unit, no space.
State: 146mmHg
